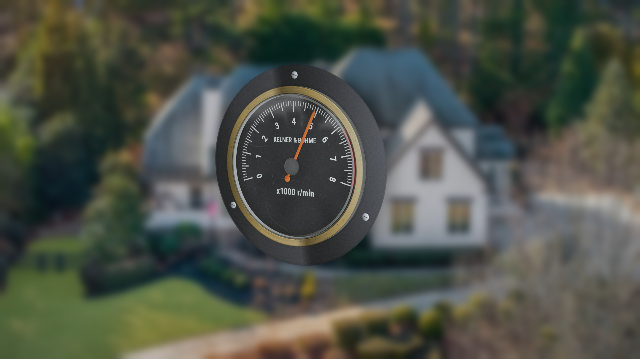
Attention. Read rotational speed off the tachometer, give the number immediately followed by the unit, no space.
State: 5000rpm
